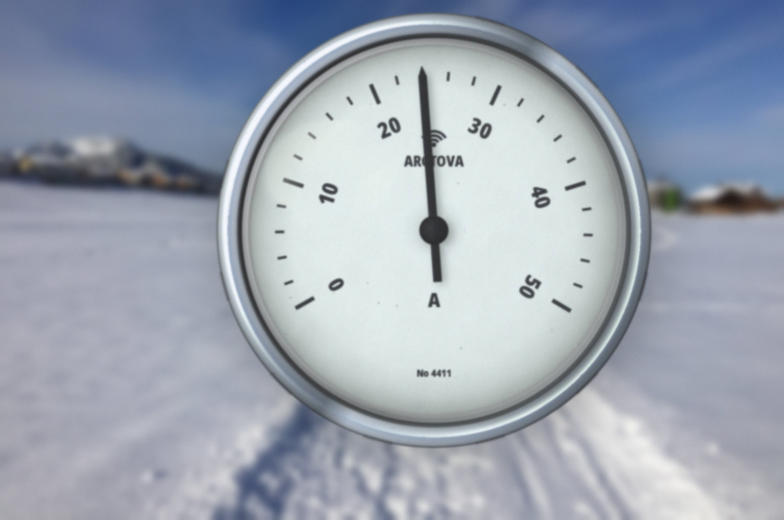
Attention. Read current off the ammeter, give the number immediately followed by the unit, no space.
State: 24A
